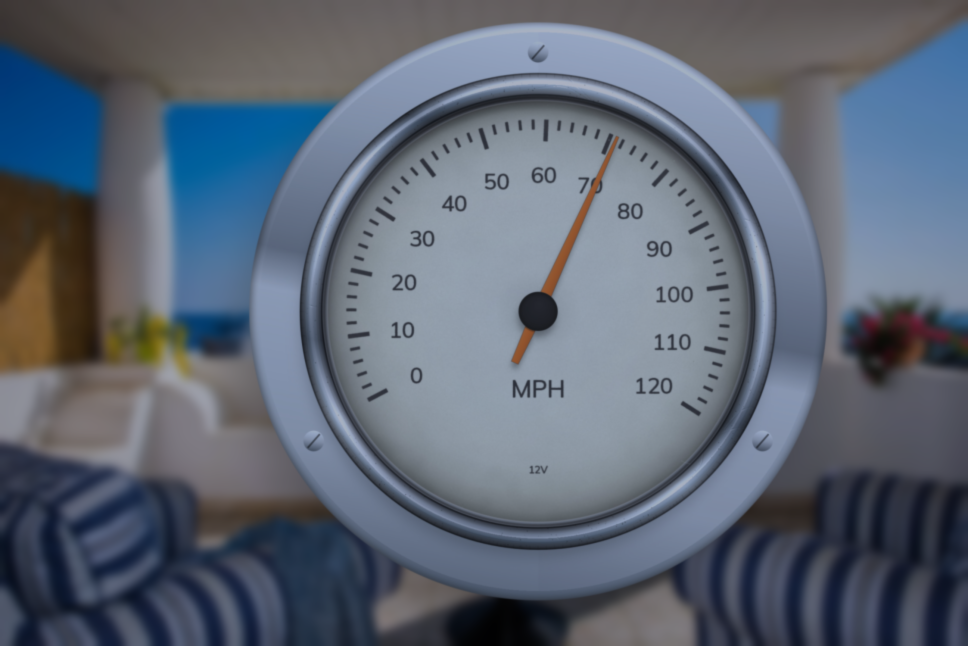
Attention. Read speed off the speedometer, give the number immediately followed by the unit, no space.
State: 71mph
